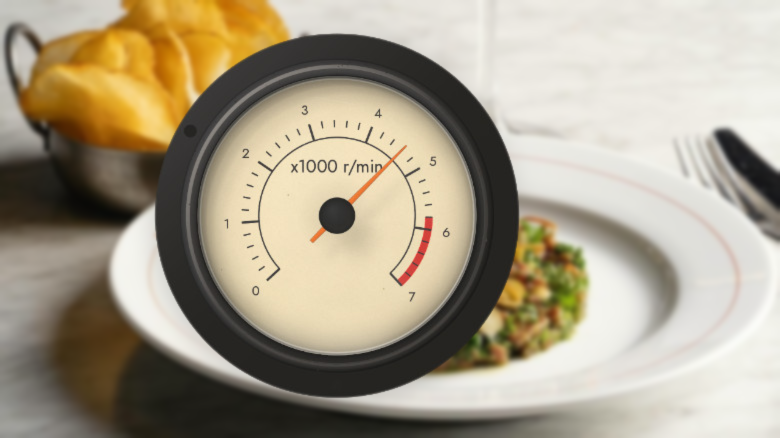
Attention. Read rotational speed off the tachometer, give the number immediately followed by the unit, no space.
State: 4600rpm
